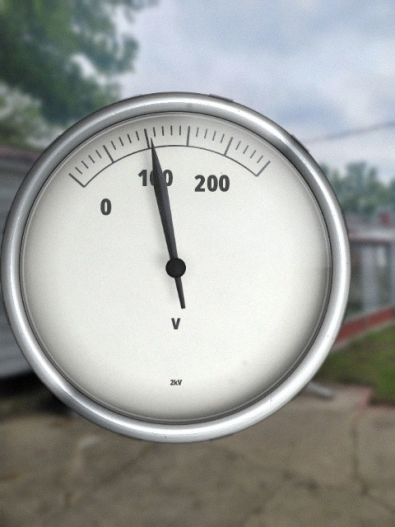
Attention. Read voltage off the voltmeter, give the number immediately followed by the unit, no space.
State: 105V
